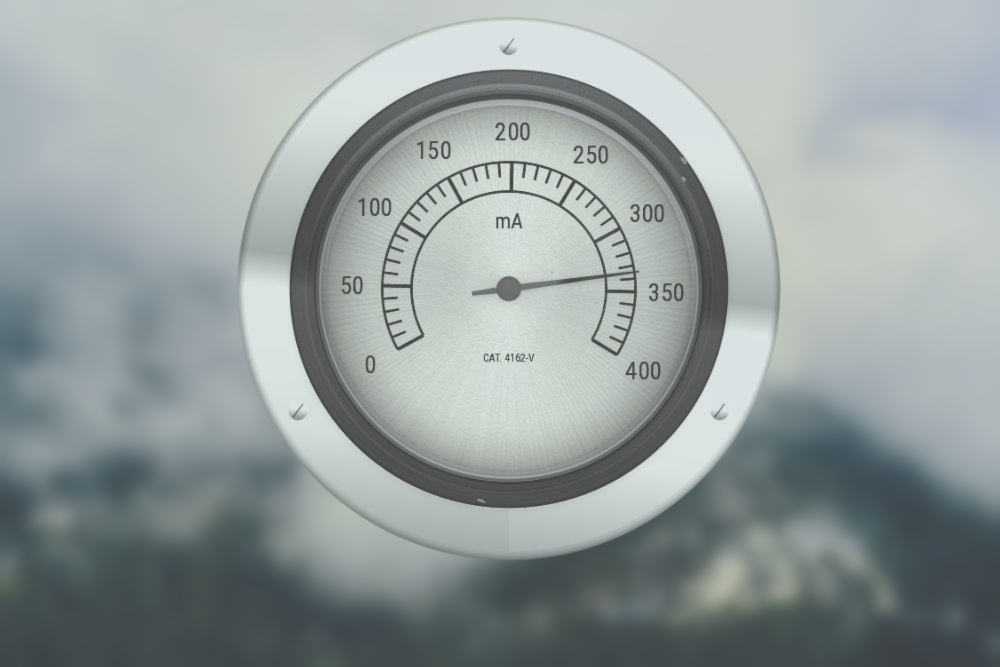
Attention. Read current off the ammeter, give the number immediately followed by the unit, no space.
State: 335mA
